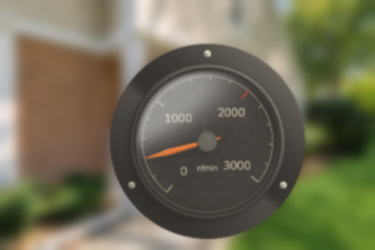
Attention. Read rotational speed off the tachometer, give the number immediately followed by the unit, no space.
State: 400rpm
